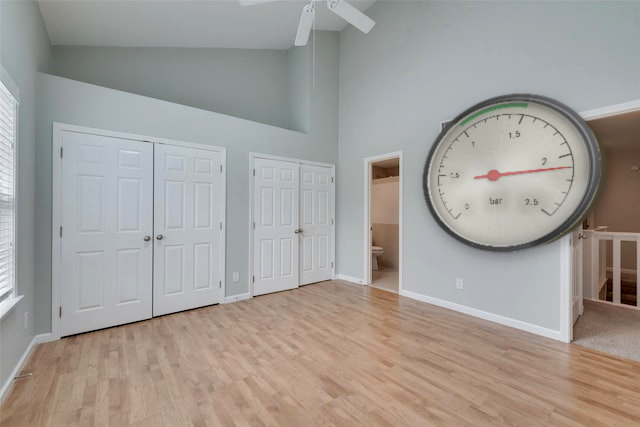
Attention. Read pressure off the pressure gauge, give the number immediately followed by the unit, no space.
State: 2.1bar
